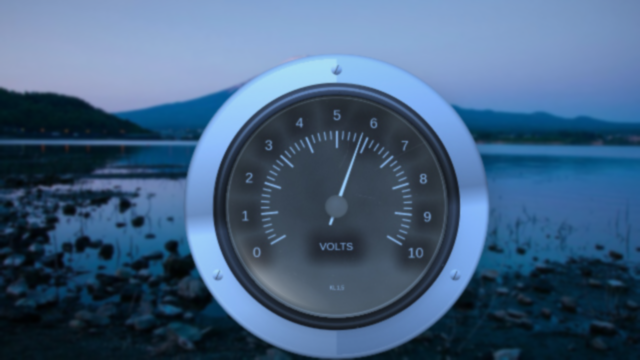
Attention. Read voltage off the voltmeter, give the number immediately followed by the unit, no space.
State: 5.8V
